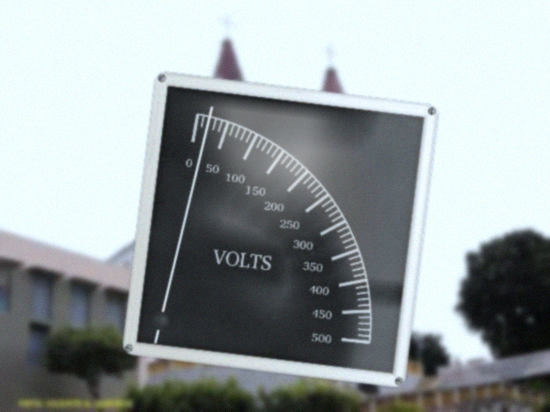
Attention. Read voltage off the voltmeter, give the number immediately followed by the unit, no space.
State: 20V
